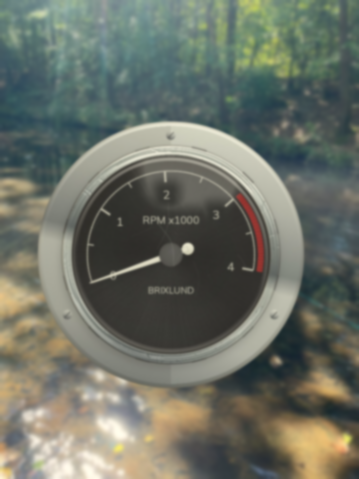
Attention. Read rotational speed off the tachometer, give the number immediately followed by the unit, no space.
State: 0rpm
